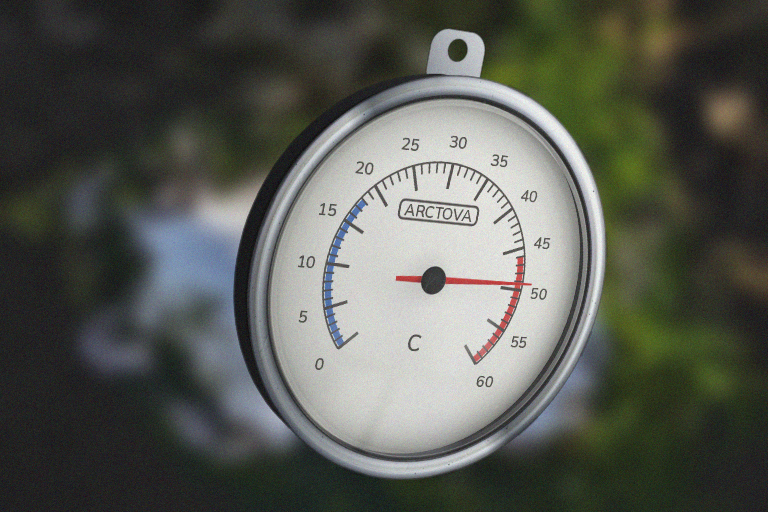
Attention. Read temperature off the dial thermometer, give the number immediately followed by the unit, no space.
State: 49°C
